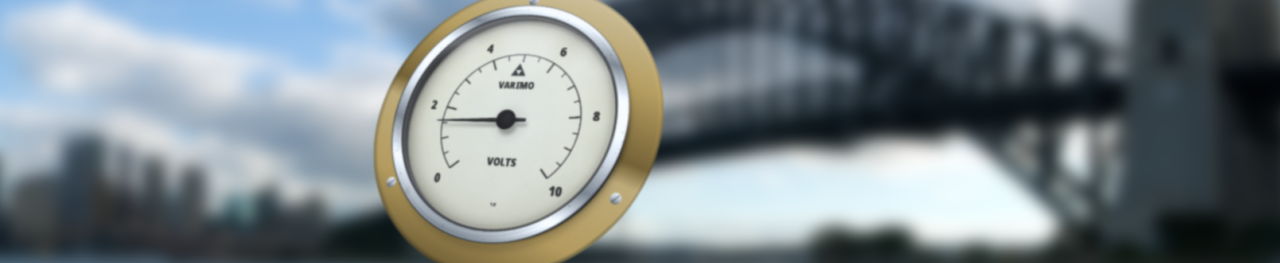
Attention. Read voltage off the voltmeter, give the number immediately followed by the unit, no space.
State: 1.5V
